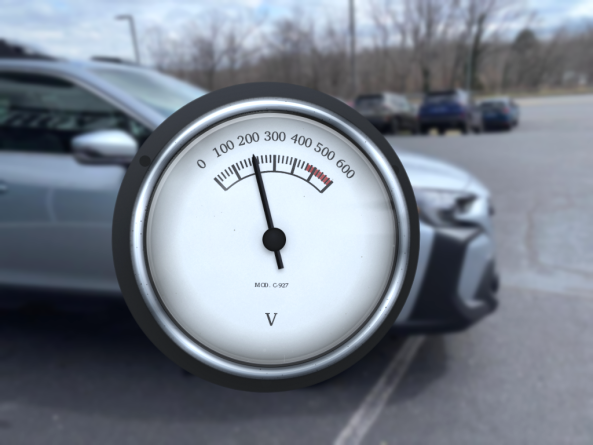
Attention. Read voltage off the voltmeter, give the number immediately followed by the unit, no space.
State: 200V
